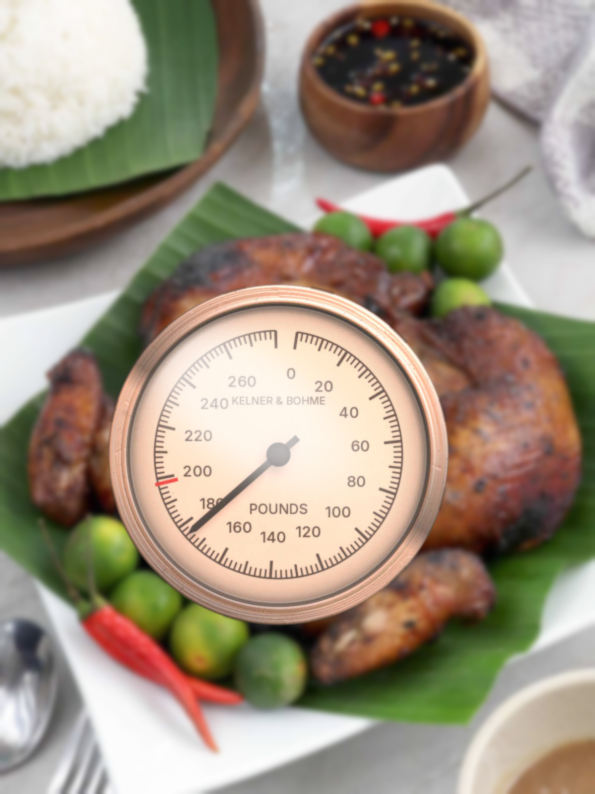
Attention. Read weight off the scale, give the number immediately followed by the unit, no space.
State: 176lb
